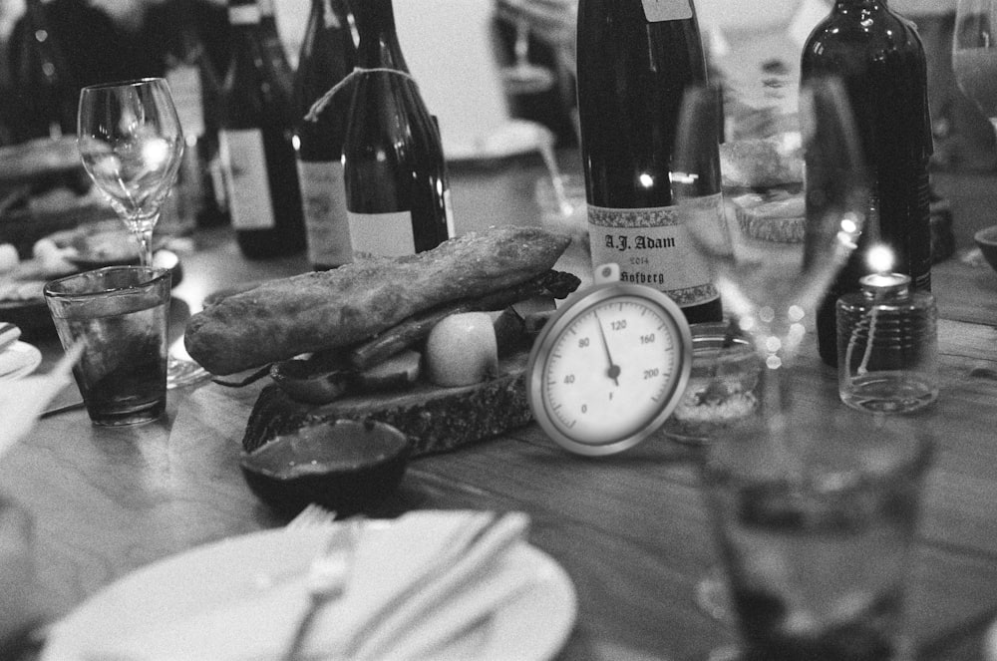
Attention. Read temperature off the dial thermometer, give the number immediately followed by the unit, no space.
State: 100°F
